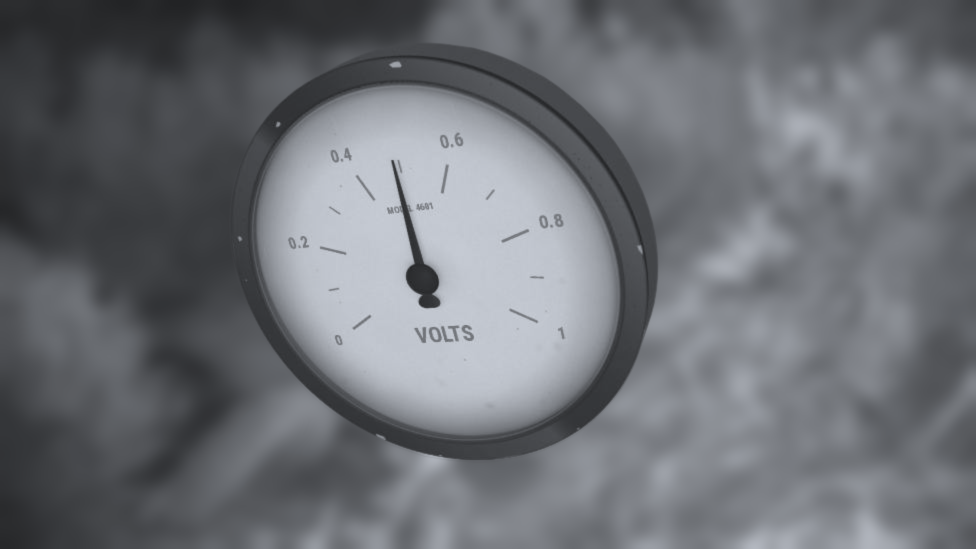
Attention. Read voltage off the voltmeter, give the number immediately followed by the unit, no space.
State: 0.5V
